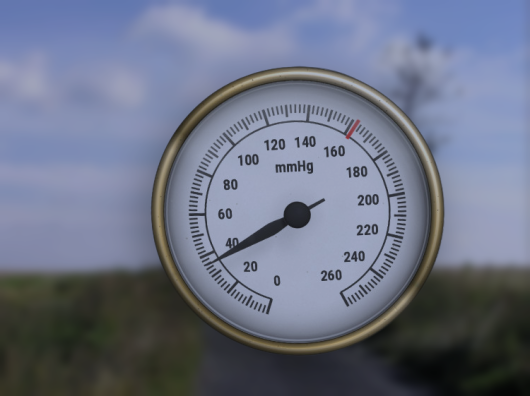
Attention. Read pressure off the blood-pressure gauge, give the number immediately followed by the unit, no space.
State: 36mmHg
